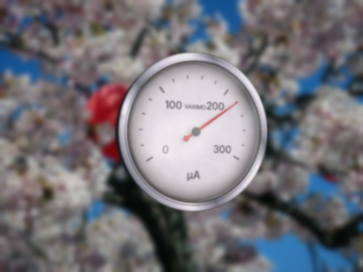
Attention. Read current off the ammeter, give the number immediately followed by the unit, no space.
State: 220µA
